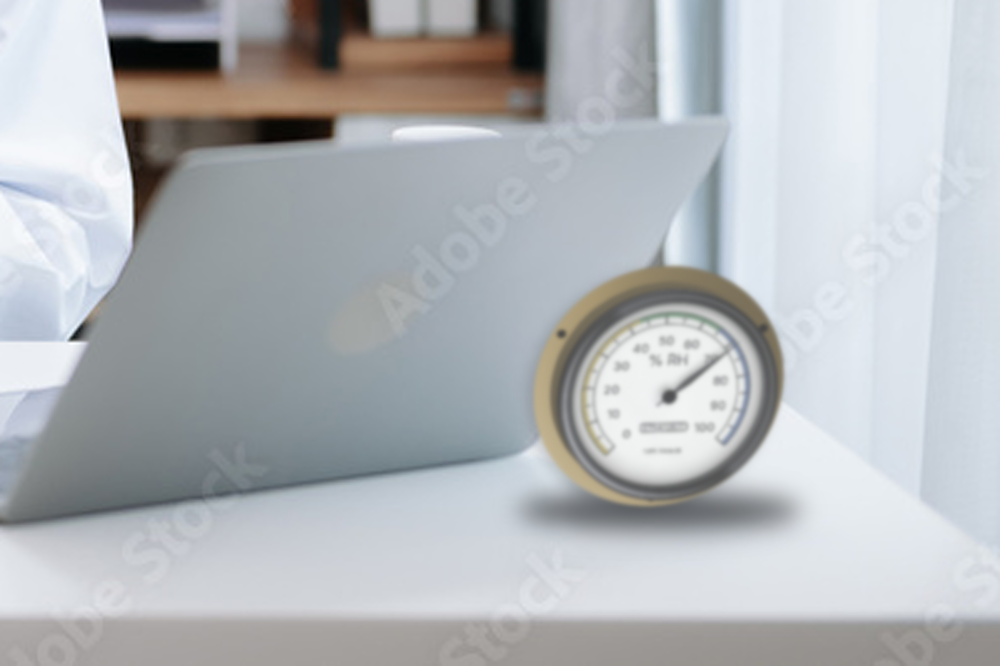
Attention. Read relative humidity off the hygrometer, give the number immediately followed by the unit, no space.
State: 70%
